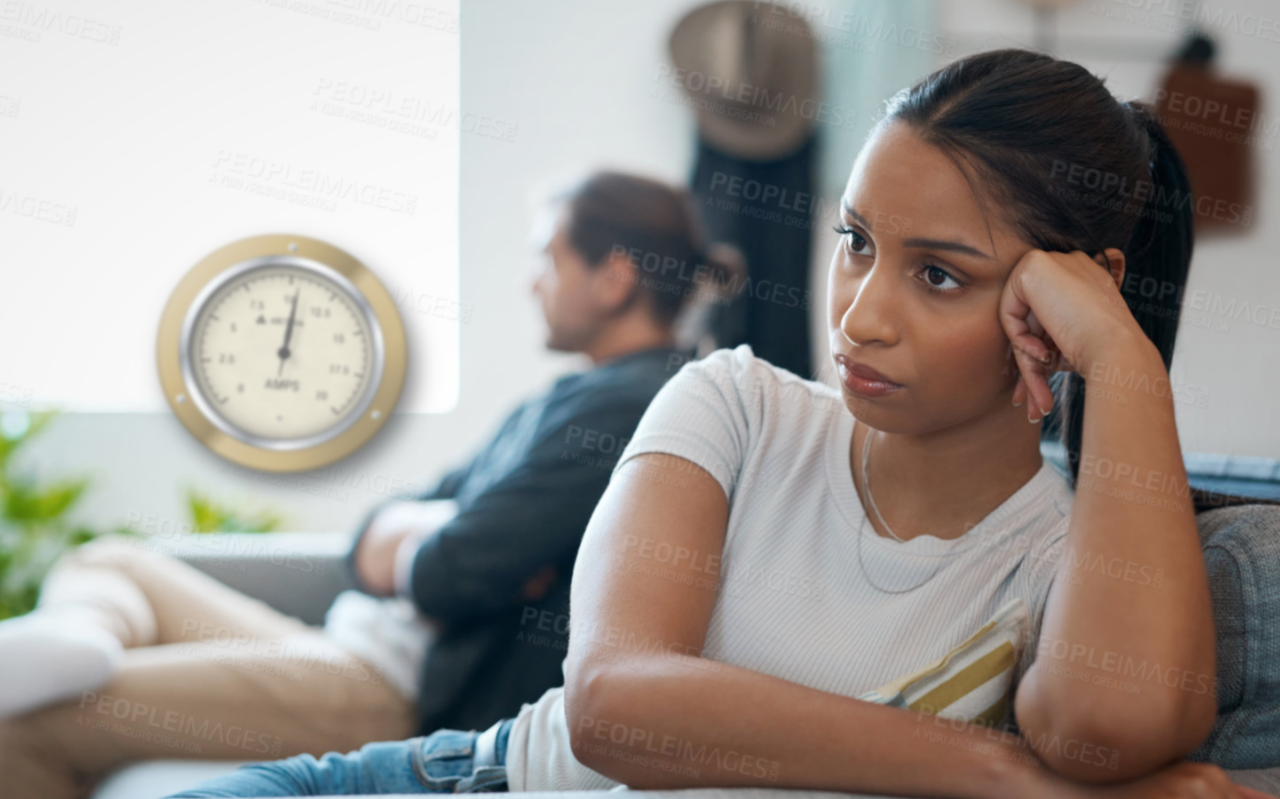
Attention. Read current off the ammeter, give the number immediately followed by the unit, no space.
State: 10.5A
